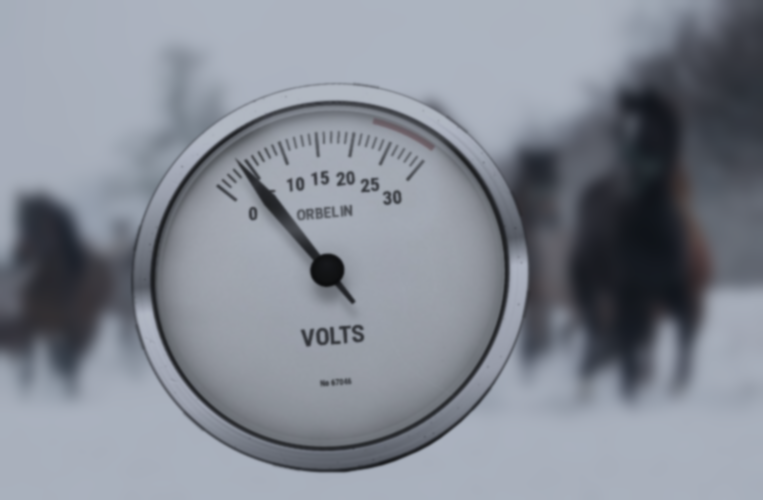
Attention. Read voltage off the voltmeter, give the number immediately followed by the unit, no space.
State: 4V
